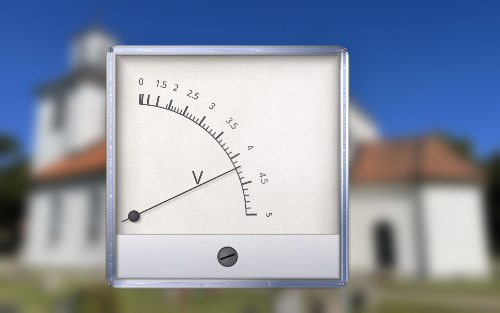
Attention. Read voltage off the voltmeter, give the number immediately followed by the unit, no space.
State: 4.2V
